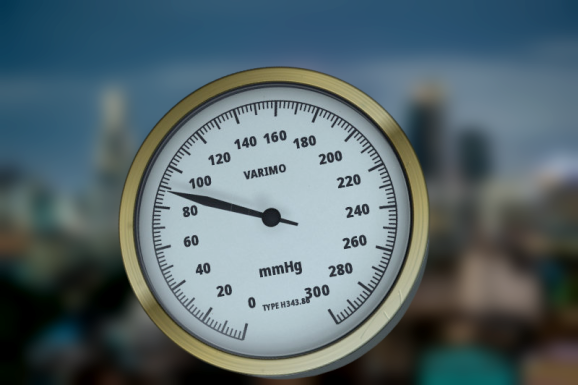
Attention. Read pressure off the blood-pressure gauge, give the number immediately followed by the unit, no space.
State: 88mmHg
